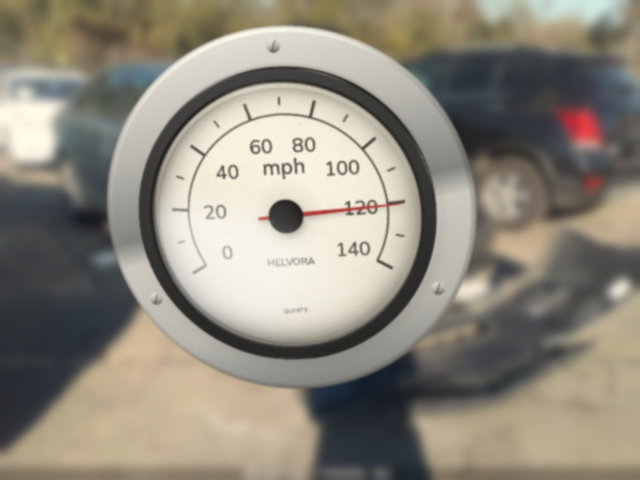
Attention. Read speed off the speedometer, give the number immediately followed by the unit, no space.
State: 120mph
